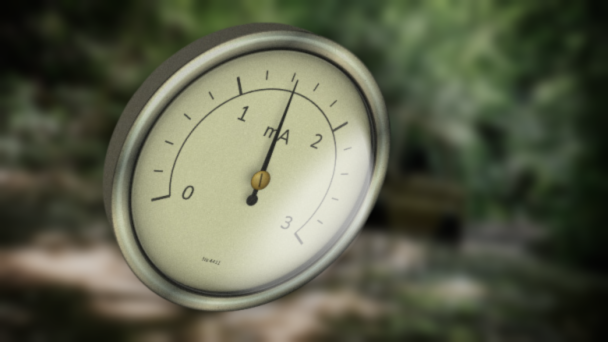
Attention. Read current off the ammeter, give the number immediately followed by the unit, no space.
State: 1.4mA
